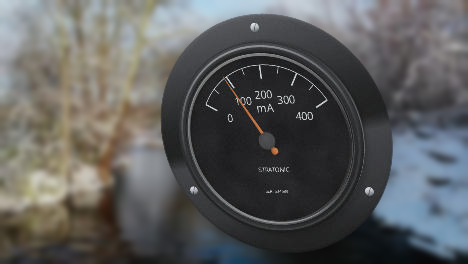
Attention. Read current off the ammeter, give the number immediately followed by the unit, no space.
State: 100mA
